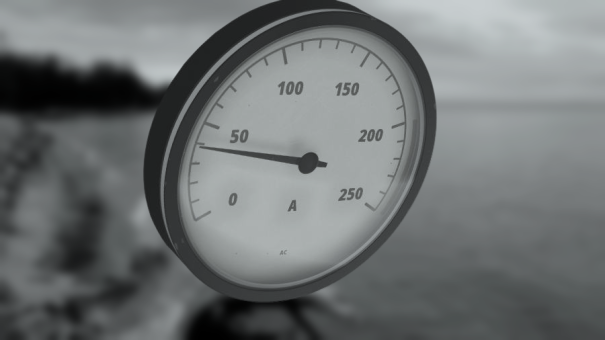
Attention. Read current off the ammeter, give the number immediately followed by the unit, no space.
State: 40A
